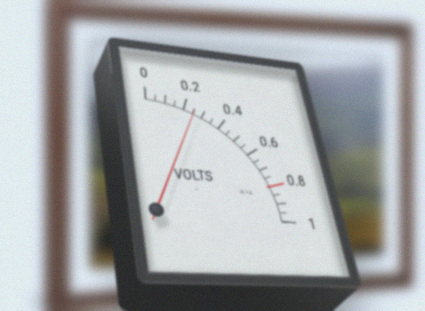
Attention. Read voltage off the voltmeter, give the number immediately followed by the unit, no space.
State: 0.25V
